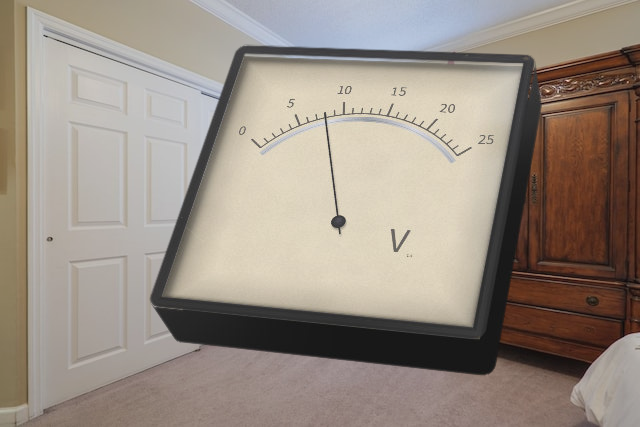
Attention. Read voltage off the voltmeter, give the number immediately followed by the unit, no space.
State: 8V
